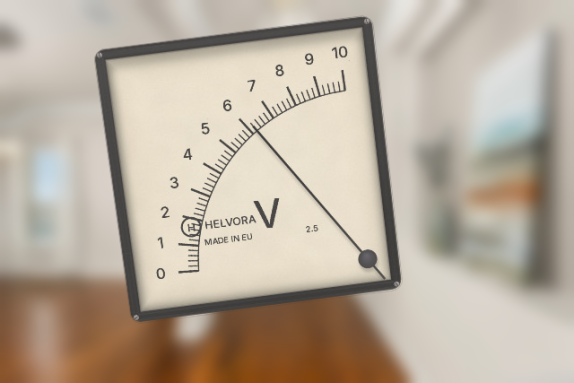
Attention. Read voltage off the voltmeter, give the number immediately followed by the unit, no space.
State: 6.2V
